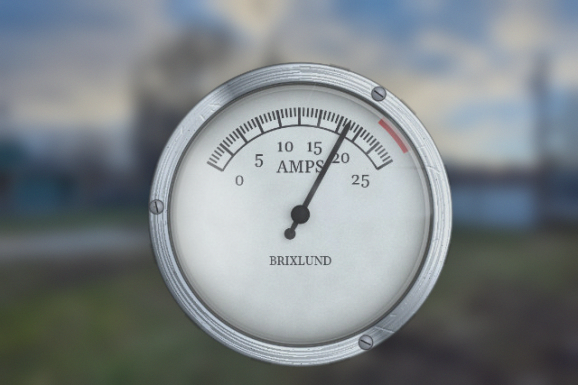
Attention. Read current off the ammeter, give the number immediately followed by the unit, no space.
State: 18.5A
